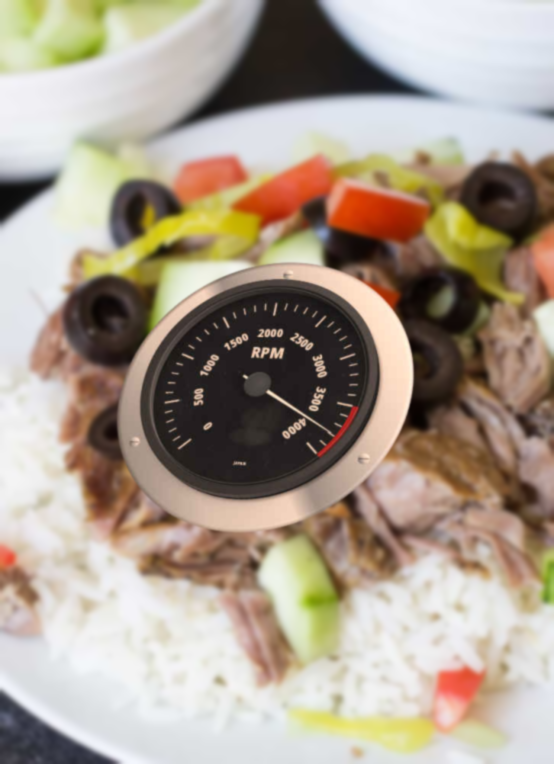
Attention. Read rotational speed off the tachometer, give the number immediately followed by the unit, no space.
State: 3800rpm
